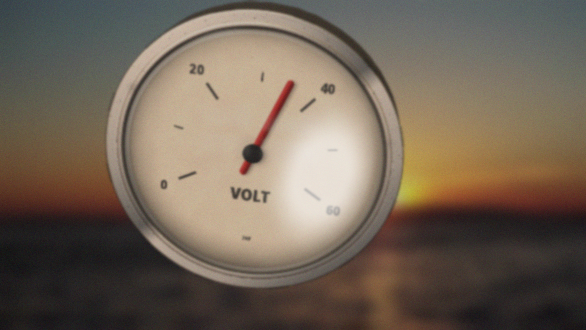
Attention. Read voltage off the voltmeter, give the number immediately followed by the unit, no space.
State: 35V
